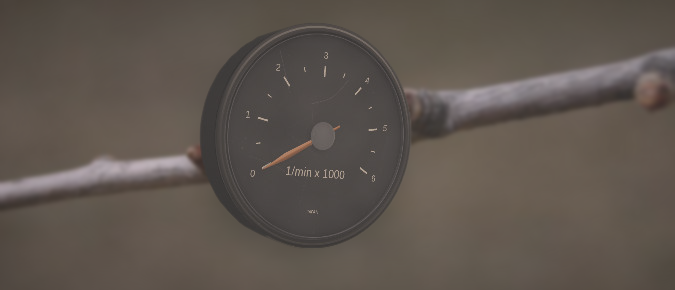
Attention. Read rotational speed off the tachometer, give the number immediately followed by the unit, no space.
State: 0rpm
